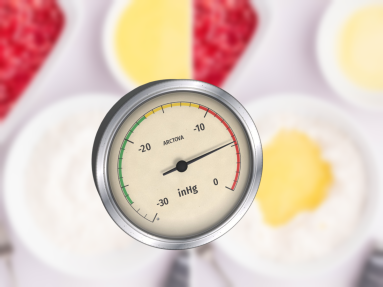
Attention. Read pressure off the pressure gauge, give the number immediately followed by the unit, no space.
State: -5.5inHg
